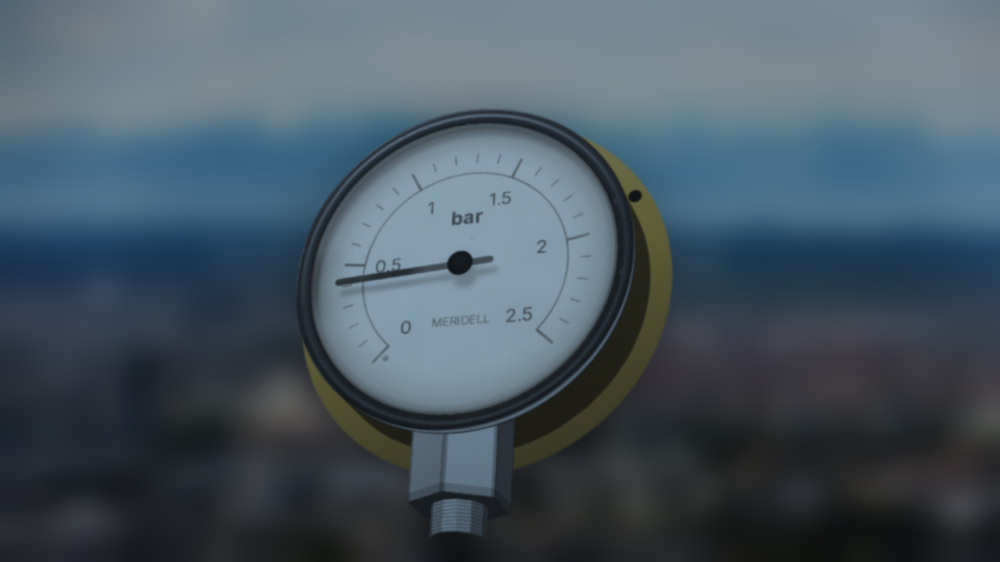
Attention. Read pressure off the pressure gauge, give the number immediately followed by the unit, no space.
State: 0.4bar
